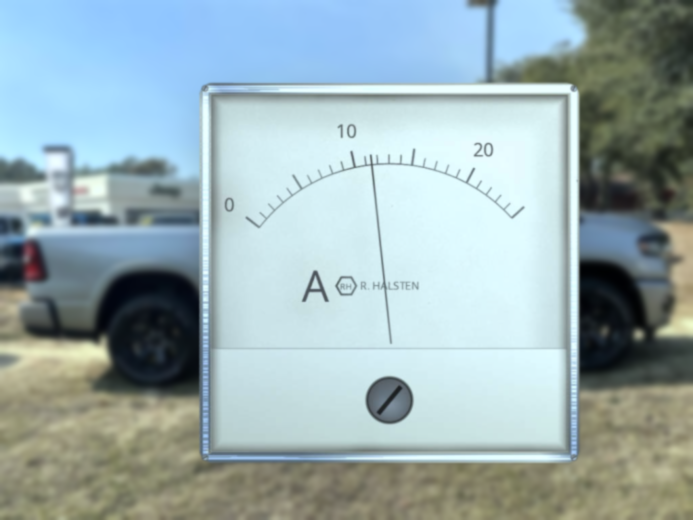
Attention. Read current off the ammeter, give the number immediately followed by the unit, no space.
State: 11.5A
